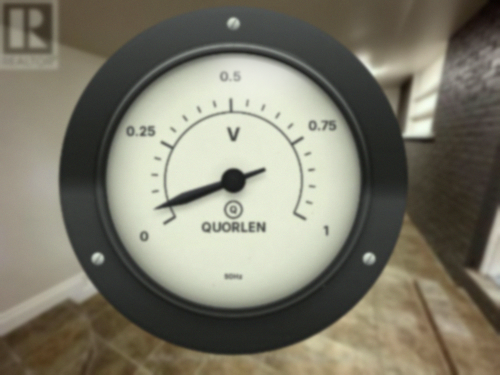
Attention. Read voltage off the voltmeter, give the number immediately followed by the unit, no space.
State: 0.05V
